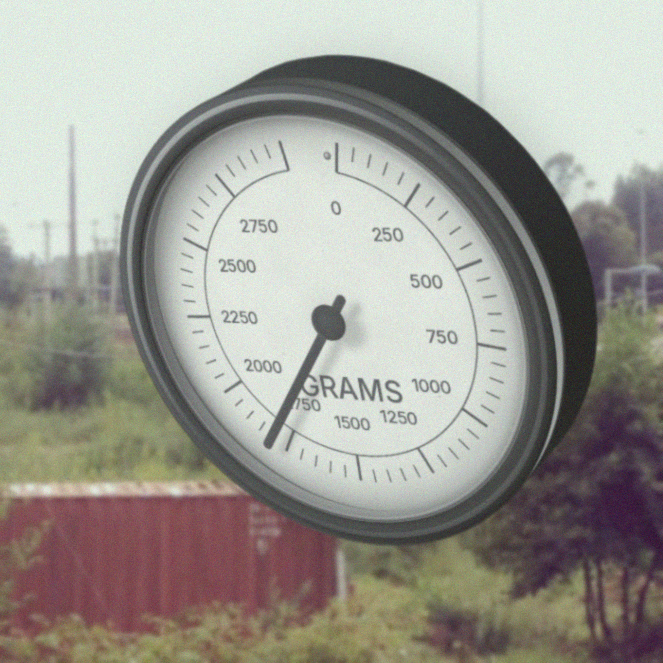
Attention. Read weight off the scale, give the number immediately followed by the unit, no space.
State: 1800g
